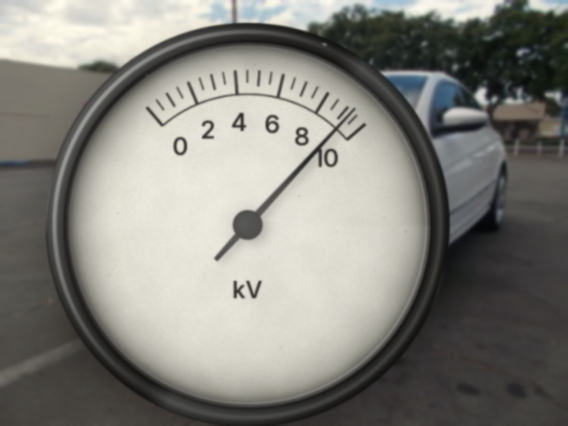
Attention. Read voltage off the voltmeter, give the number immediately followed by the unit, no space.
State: 9.25kV
